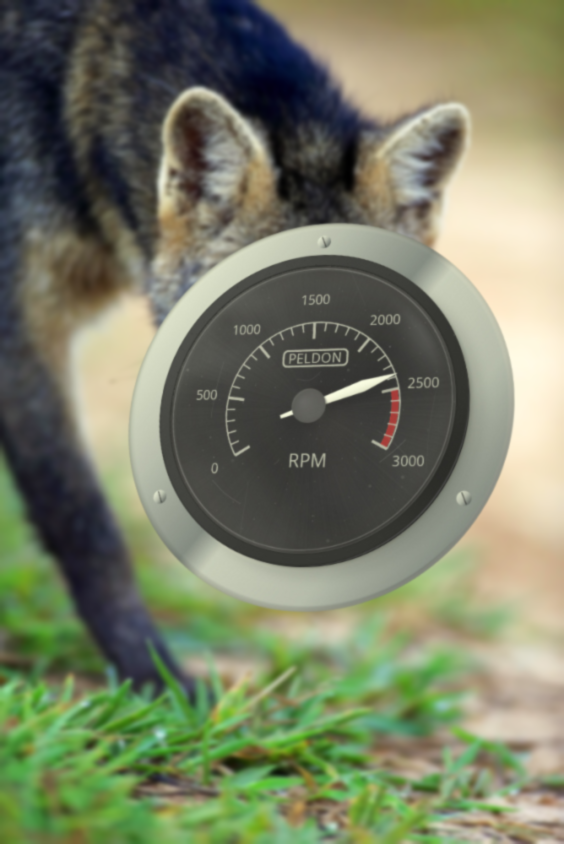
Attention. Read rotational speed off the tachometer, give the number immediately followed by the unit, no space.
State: 2400rpm
